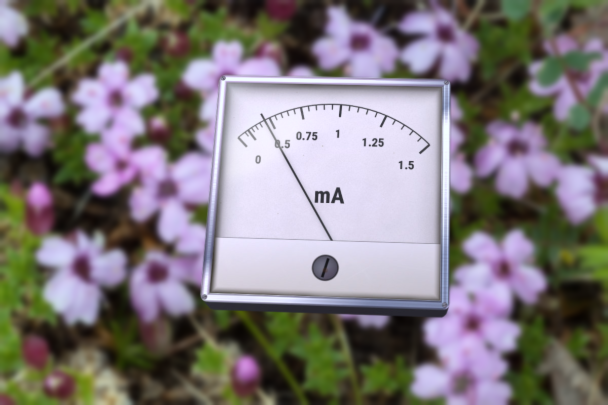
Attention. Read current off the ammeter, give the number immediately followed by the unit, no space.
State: 0.45mA
